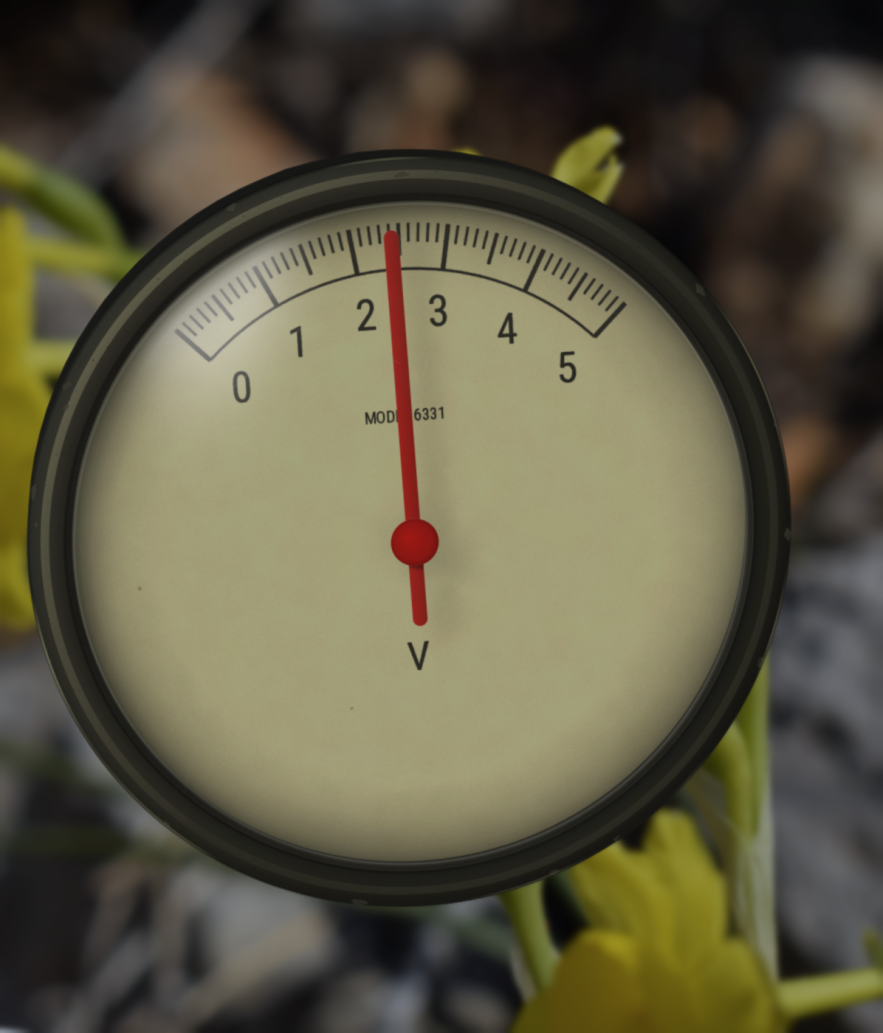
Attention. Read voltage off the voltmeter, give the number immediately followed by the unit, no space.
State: 2.4V
